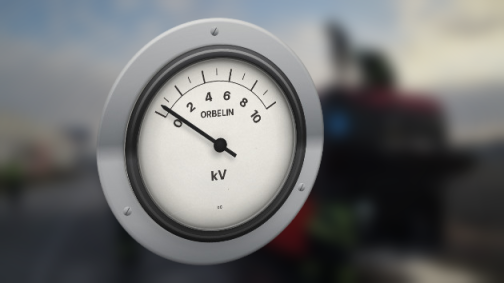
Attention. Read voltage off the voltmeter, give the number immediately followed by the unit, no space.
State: 0.5kV
